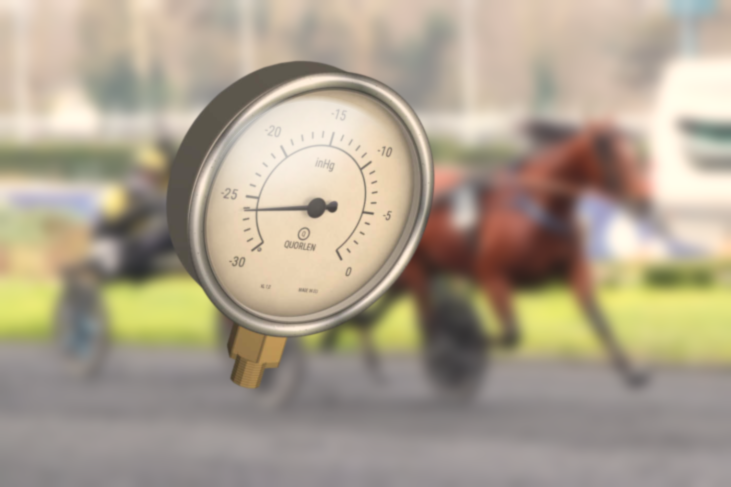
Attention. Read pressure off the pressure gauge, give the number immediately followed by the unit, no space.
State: -26inHg
